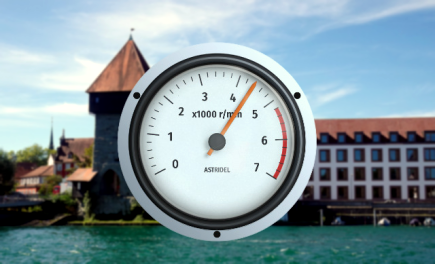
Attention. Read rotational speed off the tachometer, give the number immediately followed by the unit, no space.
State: 4400rpm
